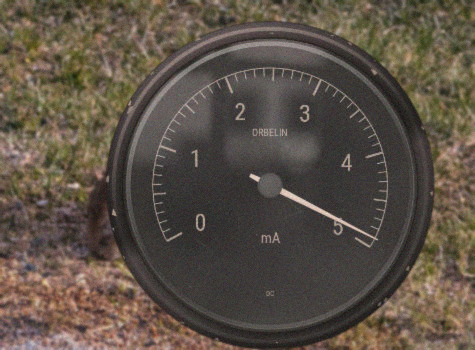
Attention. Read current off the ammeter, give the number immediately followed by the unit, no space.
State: 4.9mA
